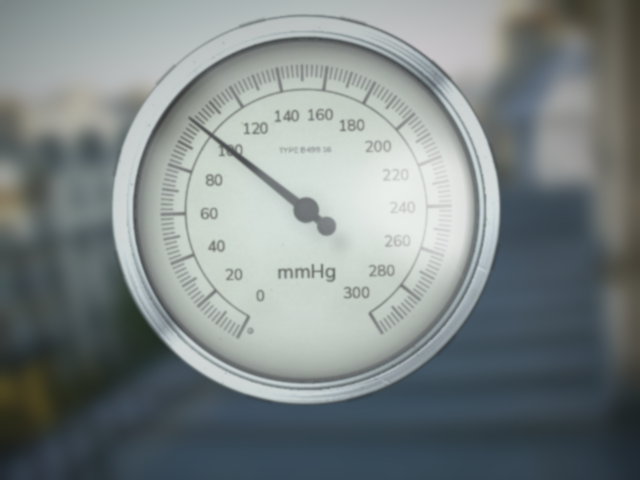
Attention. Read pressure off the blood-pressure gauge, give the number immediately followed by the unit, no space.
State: 100mmHg
